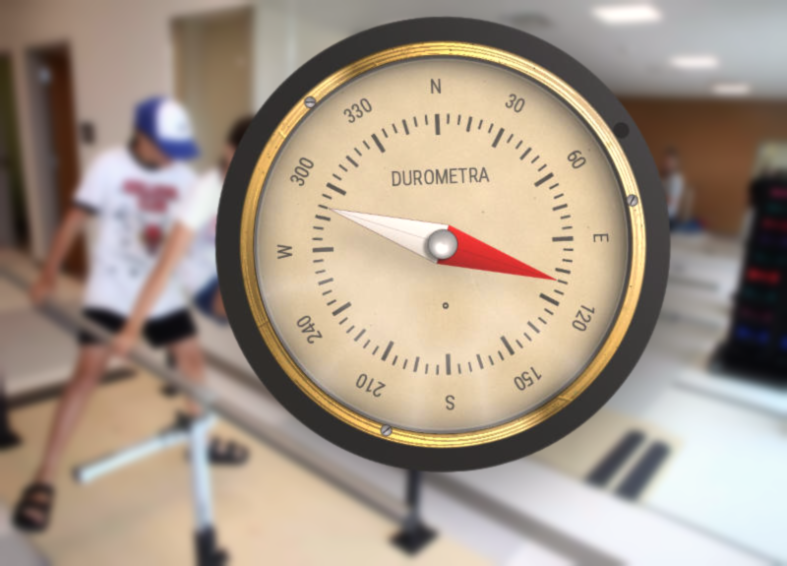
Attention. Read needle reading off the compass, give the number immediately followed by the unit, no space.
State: 110°
